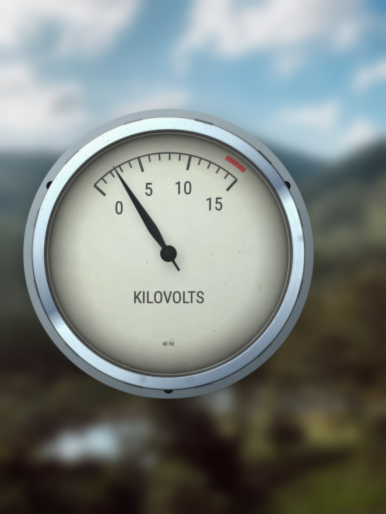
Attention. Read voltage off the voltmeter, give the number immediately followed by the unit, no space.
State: 2.5kV
